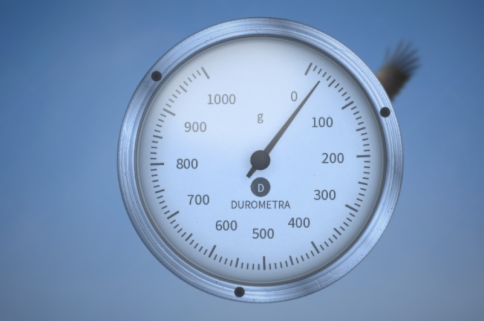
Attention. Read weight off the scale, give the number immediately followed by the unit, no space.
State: 30g
